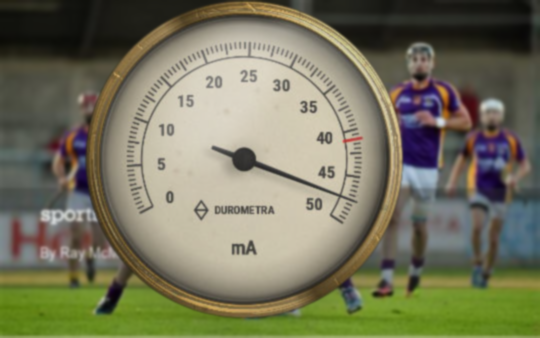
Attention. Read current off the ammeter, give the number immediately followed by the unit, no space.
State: 47.5mA
